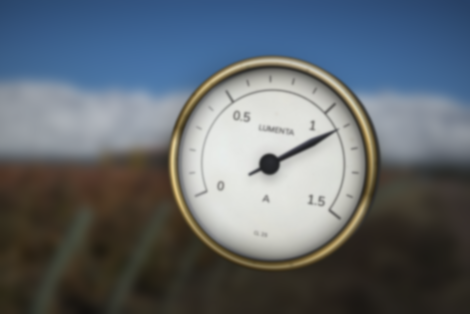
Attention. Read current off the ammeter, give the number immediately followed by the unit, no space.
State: 1.1A
